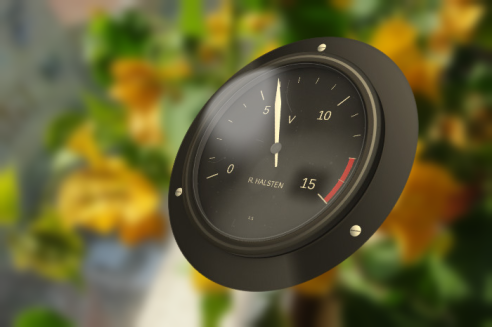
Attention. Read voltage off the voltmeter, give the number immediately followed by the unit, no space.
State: 6V
